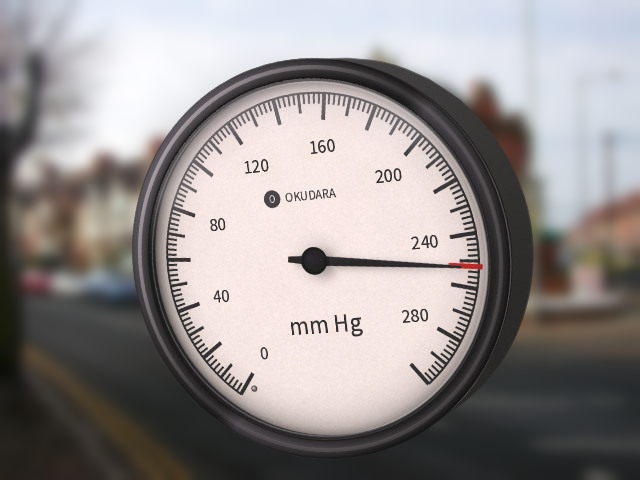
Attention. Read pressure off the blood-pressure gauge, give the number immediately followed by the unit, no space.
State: 252mmHg
